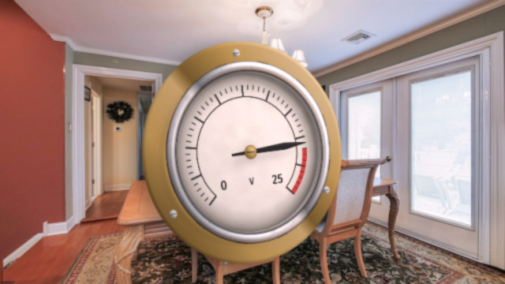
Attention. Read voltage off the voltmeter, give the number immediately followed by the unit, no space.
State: 20.5V
